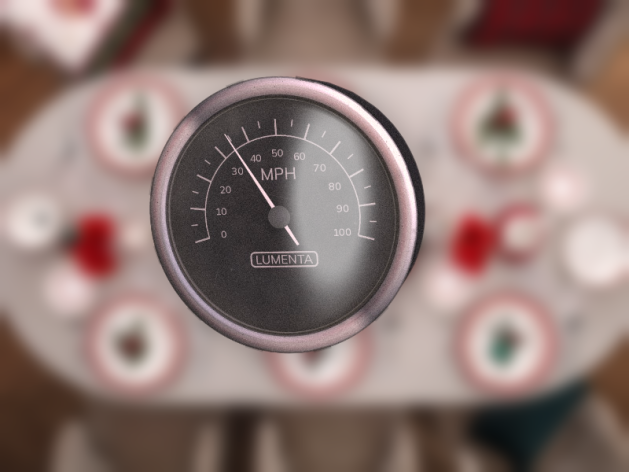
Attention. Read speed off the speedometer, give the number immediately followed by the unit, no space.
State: 35mph
